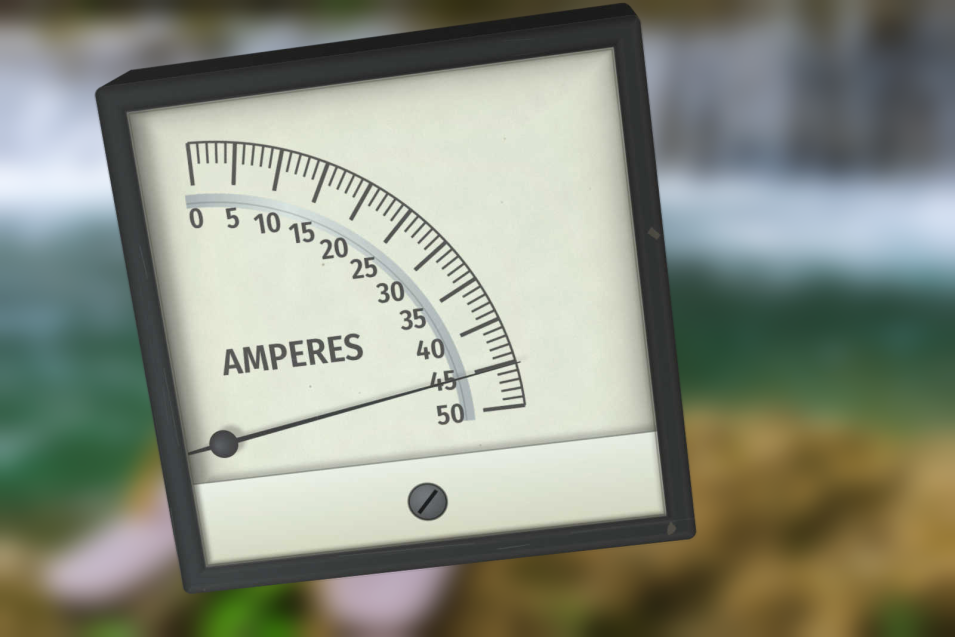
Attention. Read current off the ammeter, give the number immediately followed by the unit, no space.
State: 45A
